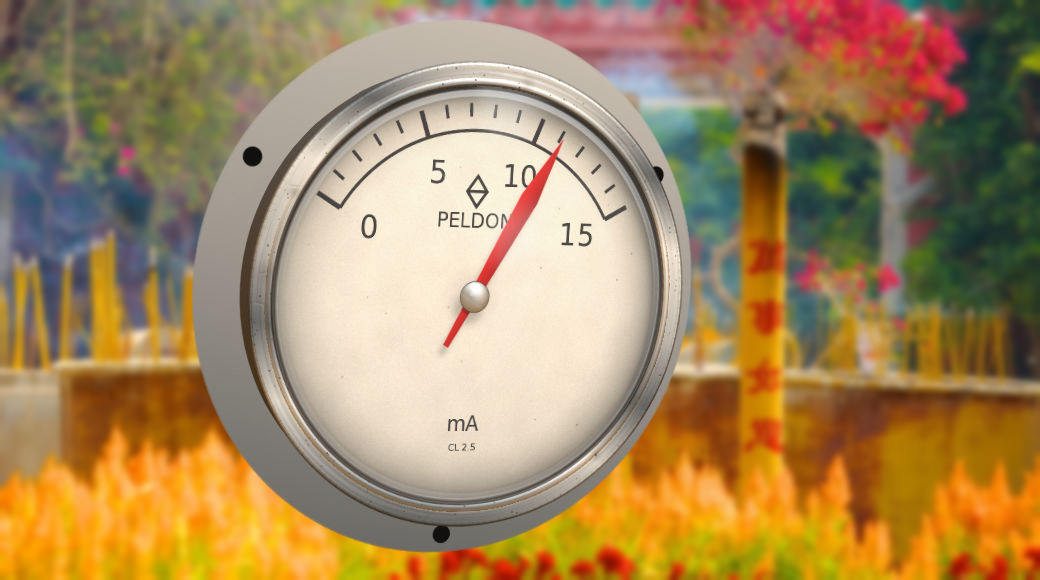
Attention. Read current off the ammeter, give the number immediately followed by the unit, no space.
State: 11mA
